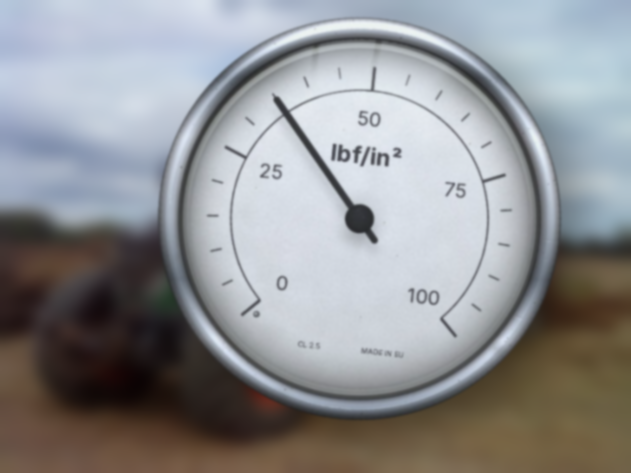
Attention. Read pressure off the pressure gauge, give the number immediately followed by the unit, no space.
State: 35psi
